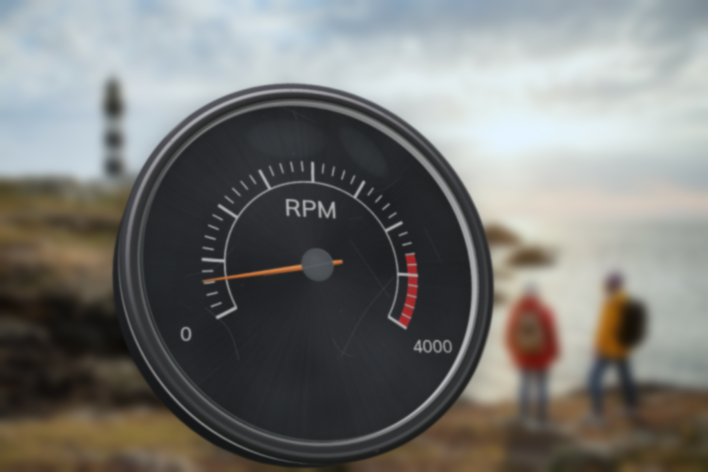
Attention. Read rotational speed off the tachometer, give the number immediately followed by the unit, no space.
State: 300rpm
